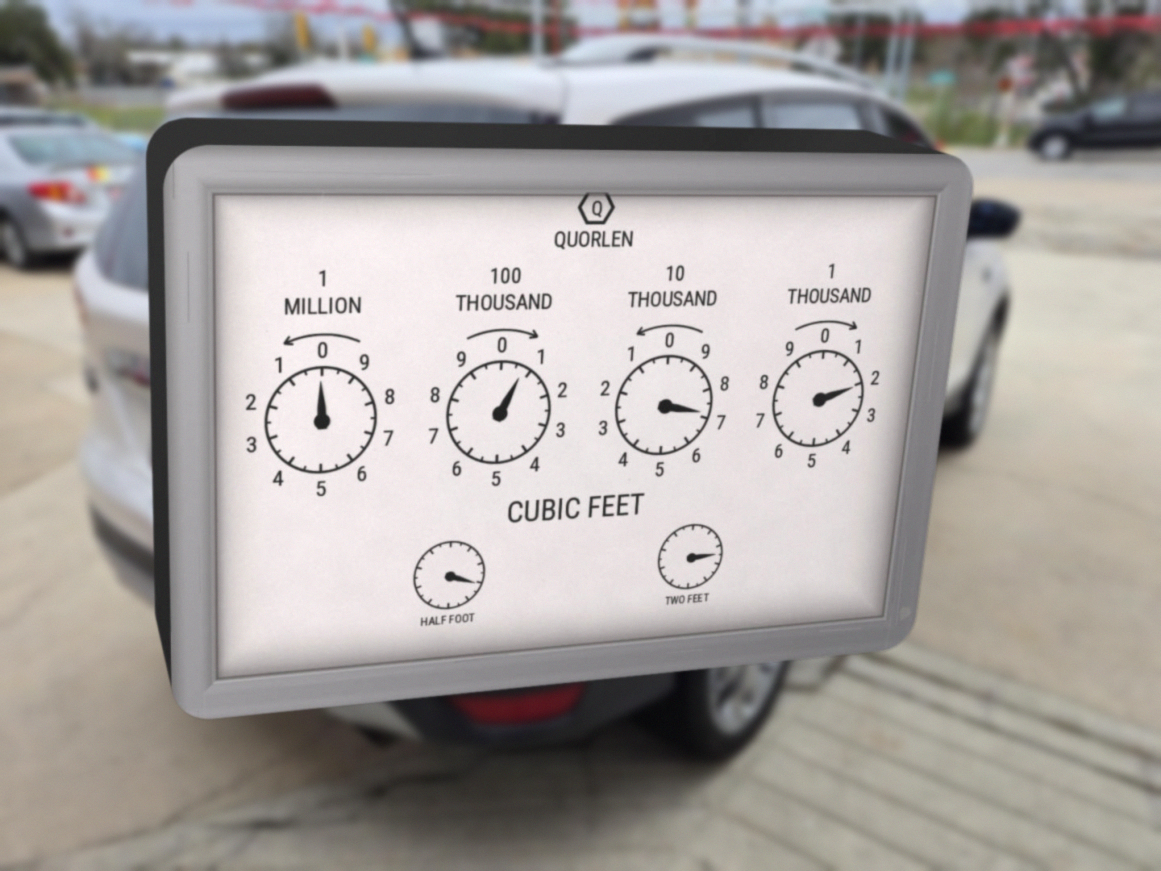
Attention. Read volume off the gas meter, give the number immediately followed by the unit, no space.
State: 7200ft³
